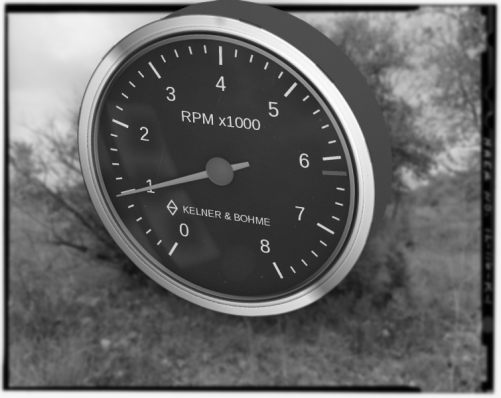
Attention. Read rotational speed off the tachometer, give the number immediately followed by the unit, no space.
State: 1000rpm
